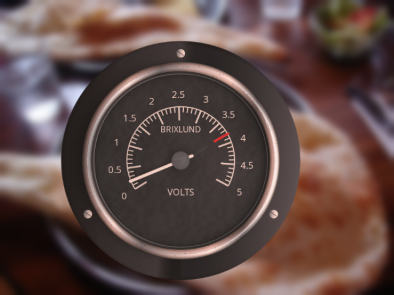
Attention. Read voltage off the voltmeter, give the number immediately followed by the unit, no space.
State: 0.2V
